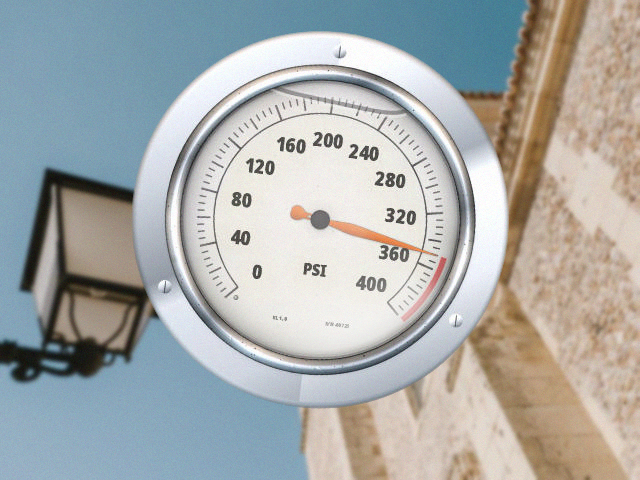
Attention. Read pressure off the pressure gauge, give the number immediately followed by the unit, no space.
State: 350psi
